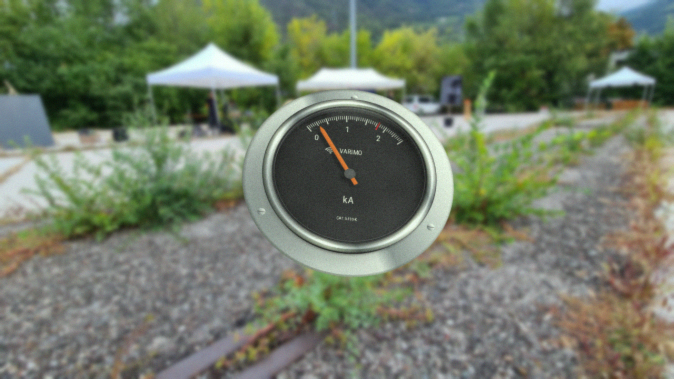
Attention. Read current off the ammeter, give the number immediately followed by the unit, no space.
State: 0.25kA
